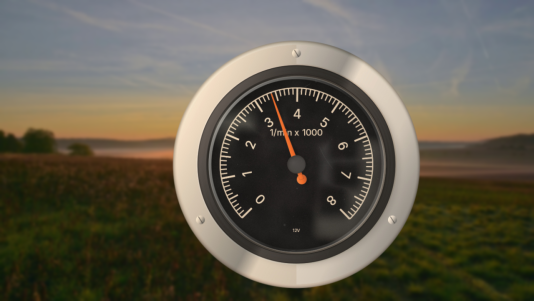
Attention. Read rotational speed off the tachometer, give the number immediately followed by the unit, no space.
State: 3400rpm
